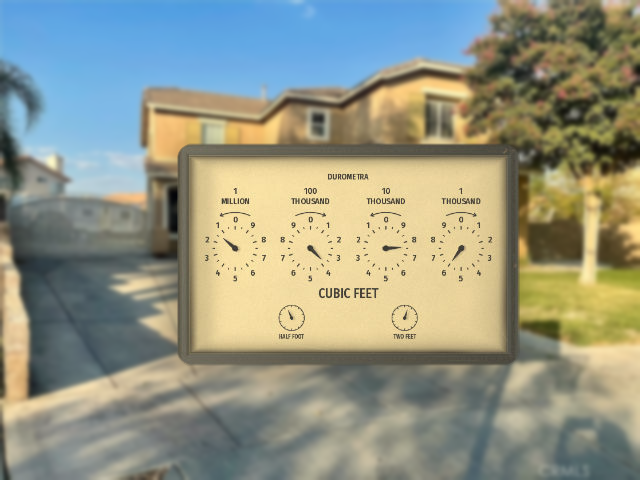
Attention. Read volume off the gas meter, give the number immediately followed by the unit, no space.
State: 137600ft³
